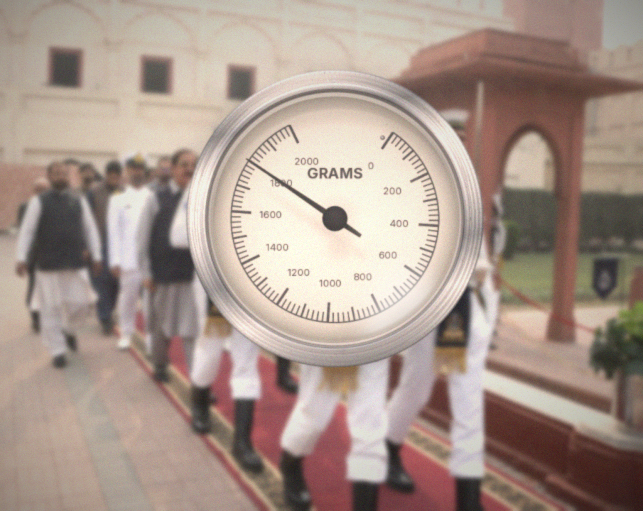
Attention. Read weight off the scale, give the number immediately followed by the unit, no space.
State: 1800g
